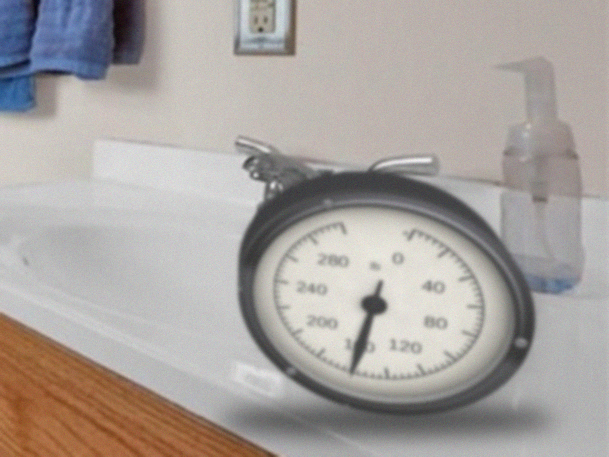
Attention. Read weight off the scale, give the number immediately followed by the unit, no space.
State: 160lb
